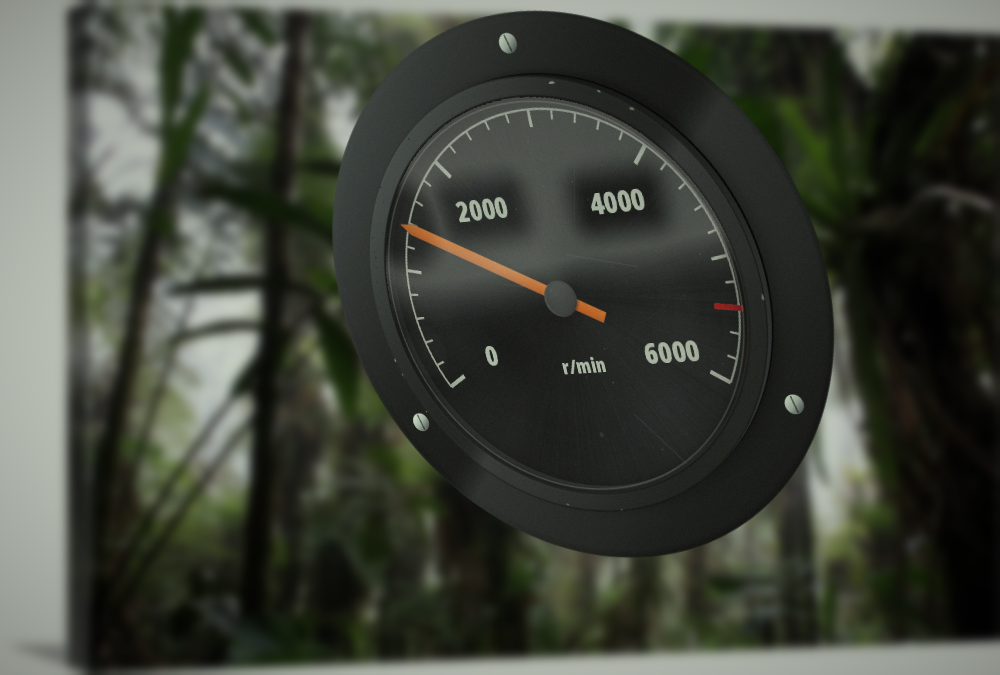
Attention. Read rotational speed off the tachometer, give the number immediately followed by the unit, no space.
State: 1400rpm
